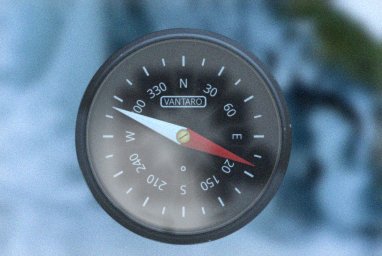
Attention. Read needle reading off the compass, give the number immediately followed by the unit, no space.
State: 112.5°
